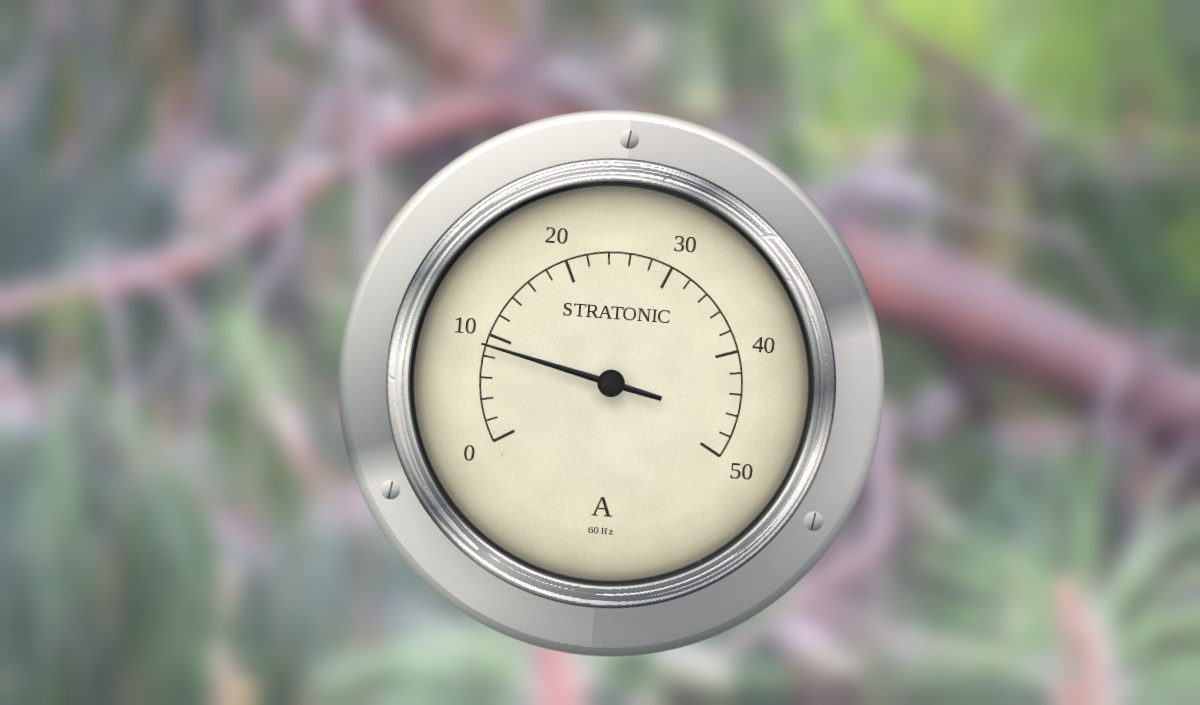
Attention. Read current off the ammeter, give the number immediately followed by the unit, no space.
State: 9A
